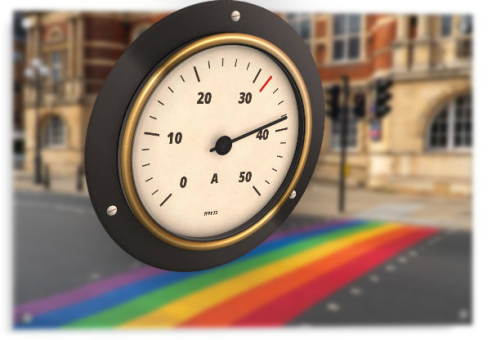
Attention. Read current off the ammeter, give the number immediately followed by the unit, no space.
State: 38A
